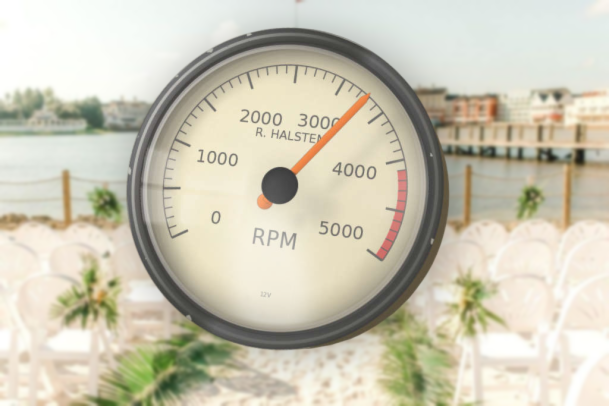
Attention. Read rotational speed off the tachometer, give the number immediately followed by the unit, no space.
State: 3300rpm
